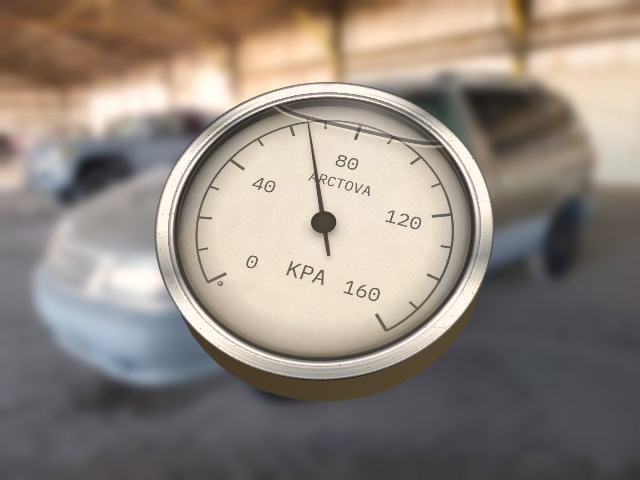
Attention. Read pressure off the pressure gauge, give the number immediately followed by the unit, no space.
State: 65kPa
